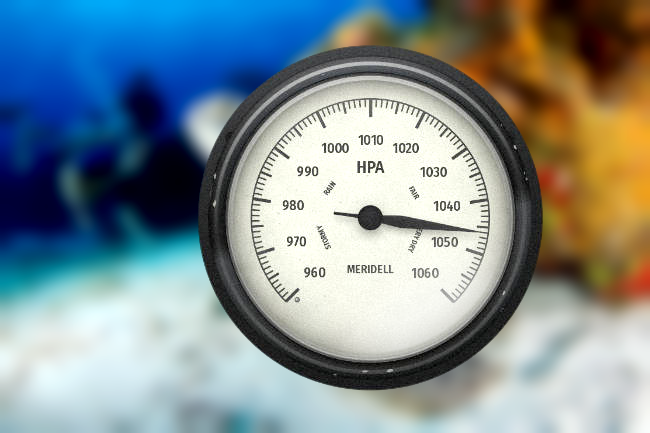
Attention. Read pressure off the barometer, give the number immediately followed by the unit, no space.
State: 1046hPa
